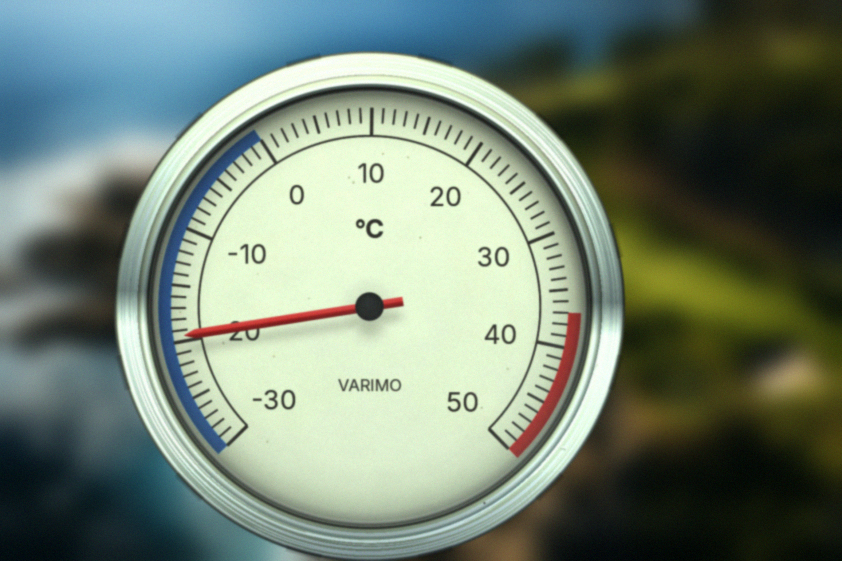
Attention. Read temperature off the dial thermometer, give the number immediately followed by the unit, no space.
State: -19.5°C
